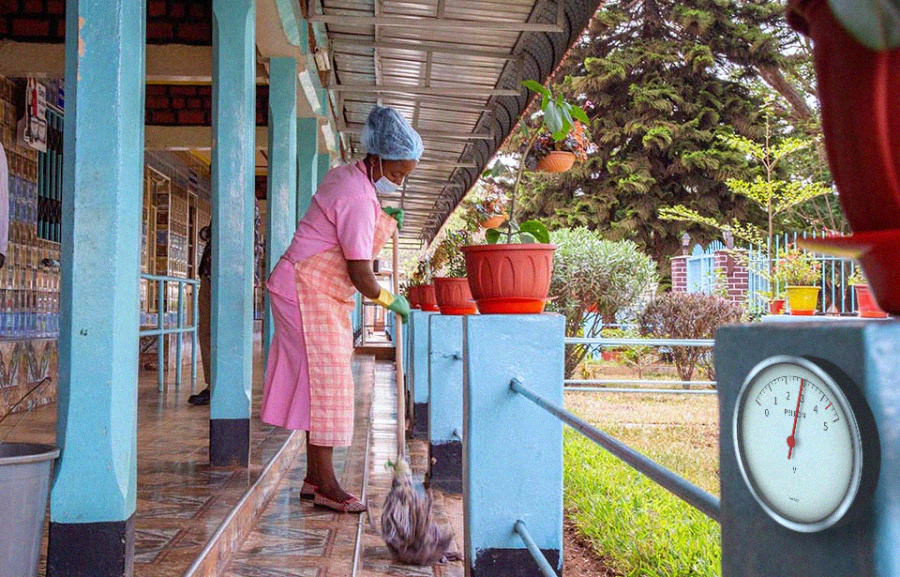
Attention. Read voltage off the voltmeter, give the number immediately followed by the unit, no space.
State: 3V
